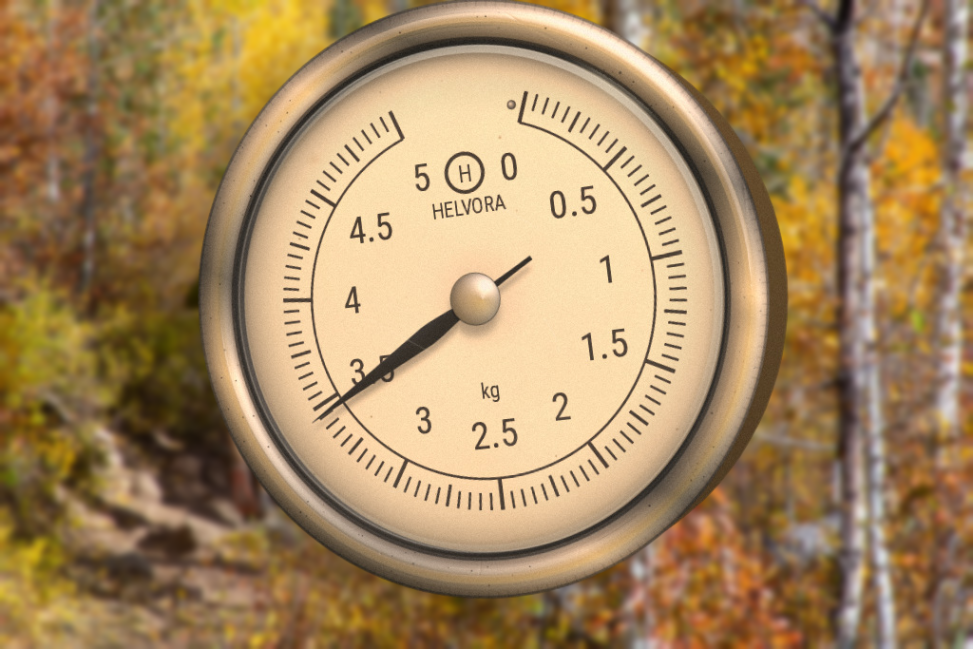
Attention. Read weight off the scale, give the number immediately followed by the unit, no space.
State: 3.45kg
